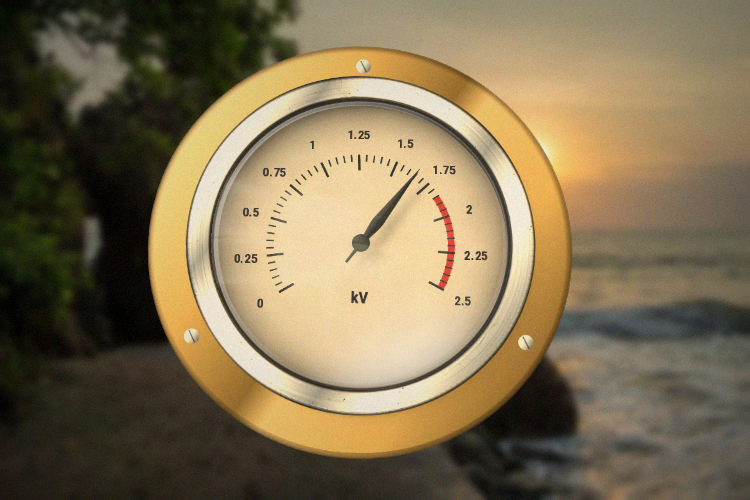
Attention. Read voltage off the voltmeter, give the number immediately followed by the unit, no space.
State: 1.65kV
